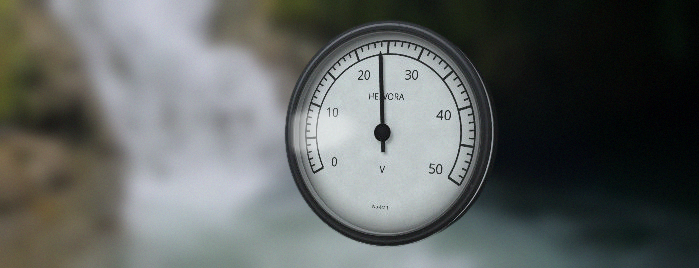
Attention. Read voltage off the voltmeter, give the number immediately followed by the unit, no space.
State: 24V
